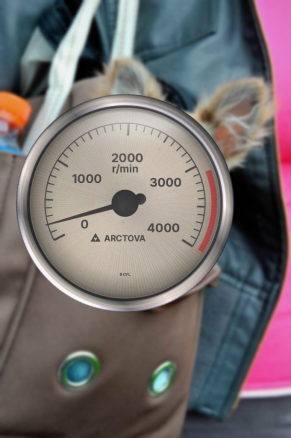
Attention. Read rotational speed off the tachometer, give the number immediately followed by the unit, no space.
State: 200rpm
